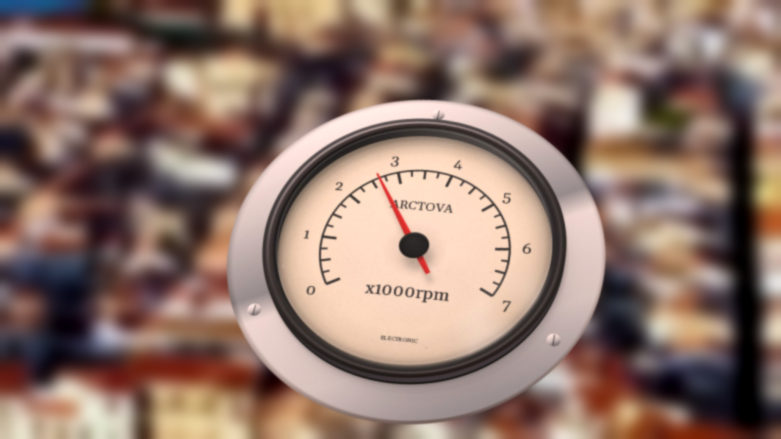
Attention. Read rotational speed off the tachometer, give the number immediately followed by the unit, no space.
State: 2625rpm
